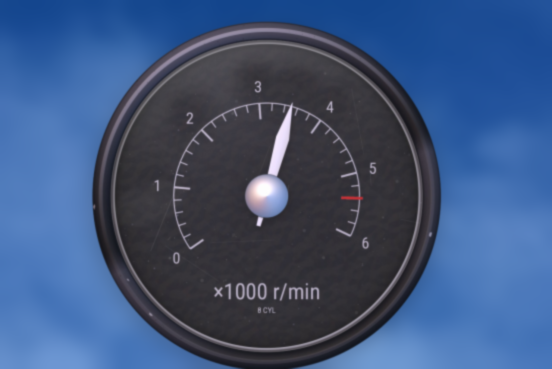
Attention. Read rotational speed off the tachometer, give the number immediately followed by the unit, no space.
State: 3500rpm
